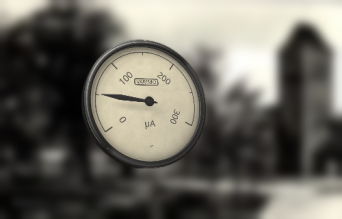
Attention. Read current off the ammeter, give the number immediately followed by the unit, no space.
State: 50µA
